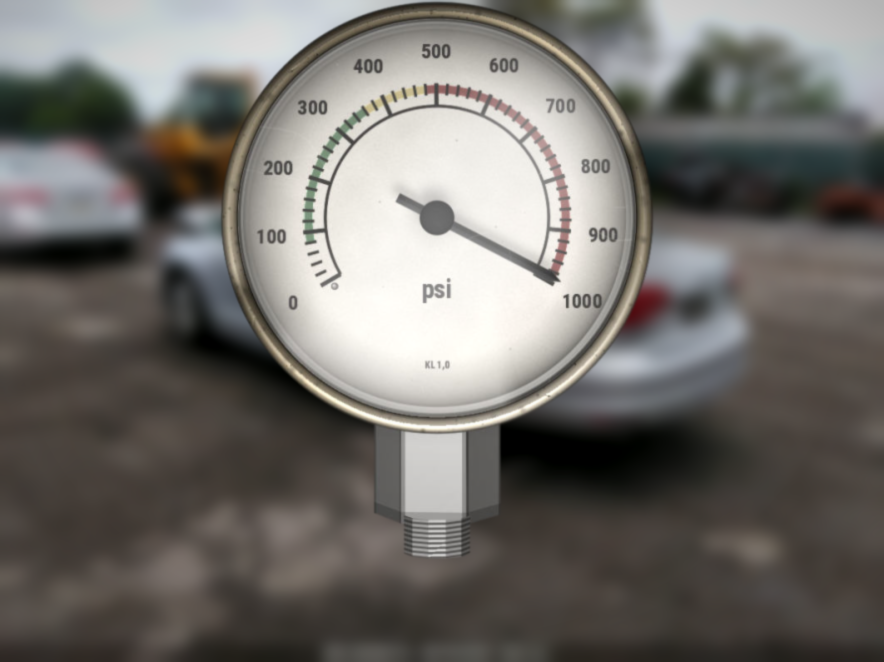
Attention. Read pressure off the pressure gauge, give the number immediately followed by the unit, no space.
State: 990psi
